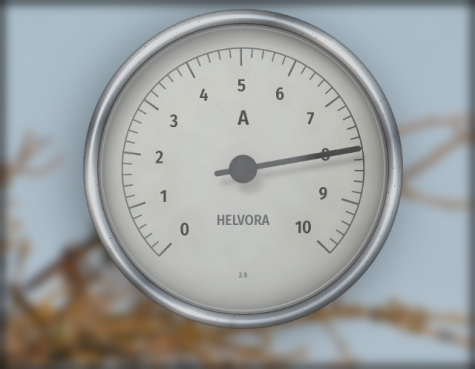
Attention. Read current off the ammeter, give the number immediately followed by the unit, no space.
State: 8A
